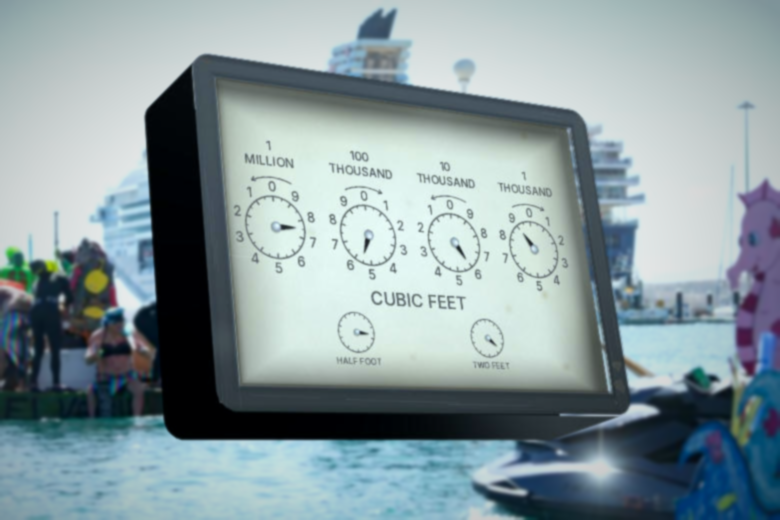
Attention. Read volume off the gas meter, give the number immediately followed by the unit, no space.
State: 755900ft³
